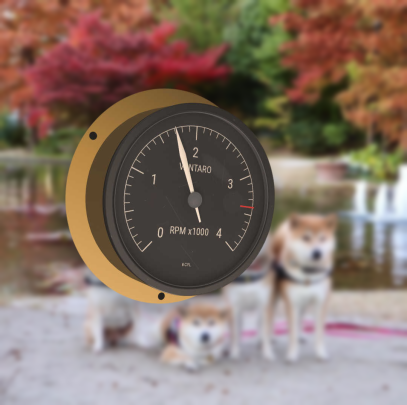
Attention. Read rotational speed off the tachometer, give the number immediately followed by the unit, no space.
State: 1700rpm
